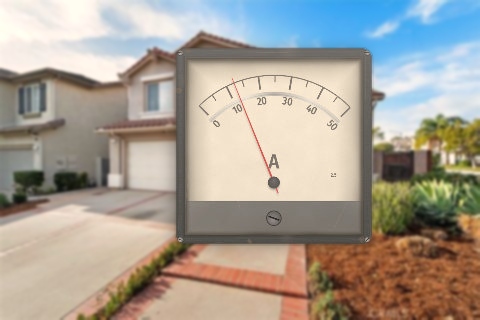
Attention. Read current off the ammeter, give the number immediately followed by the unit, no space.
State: 12.5A
